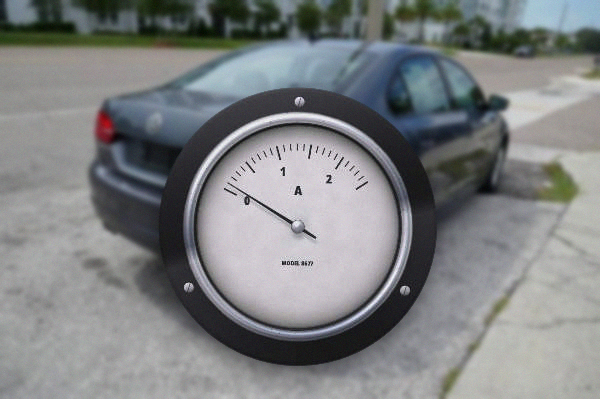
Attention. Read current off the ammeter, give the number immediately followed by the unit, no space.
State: 0.1A
